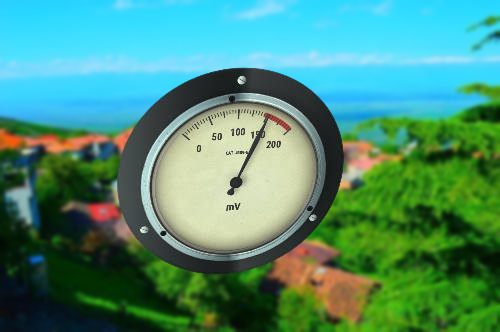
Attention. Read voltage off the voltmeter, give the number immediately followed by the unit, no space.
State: 150mV
